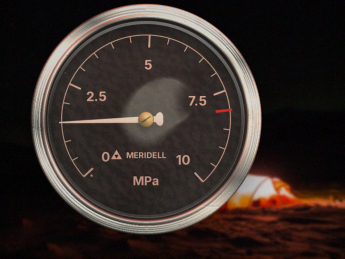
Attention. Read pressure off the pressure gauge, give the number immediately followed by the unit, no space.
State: 1.5MPa
